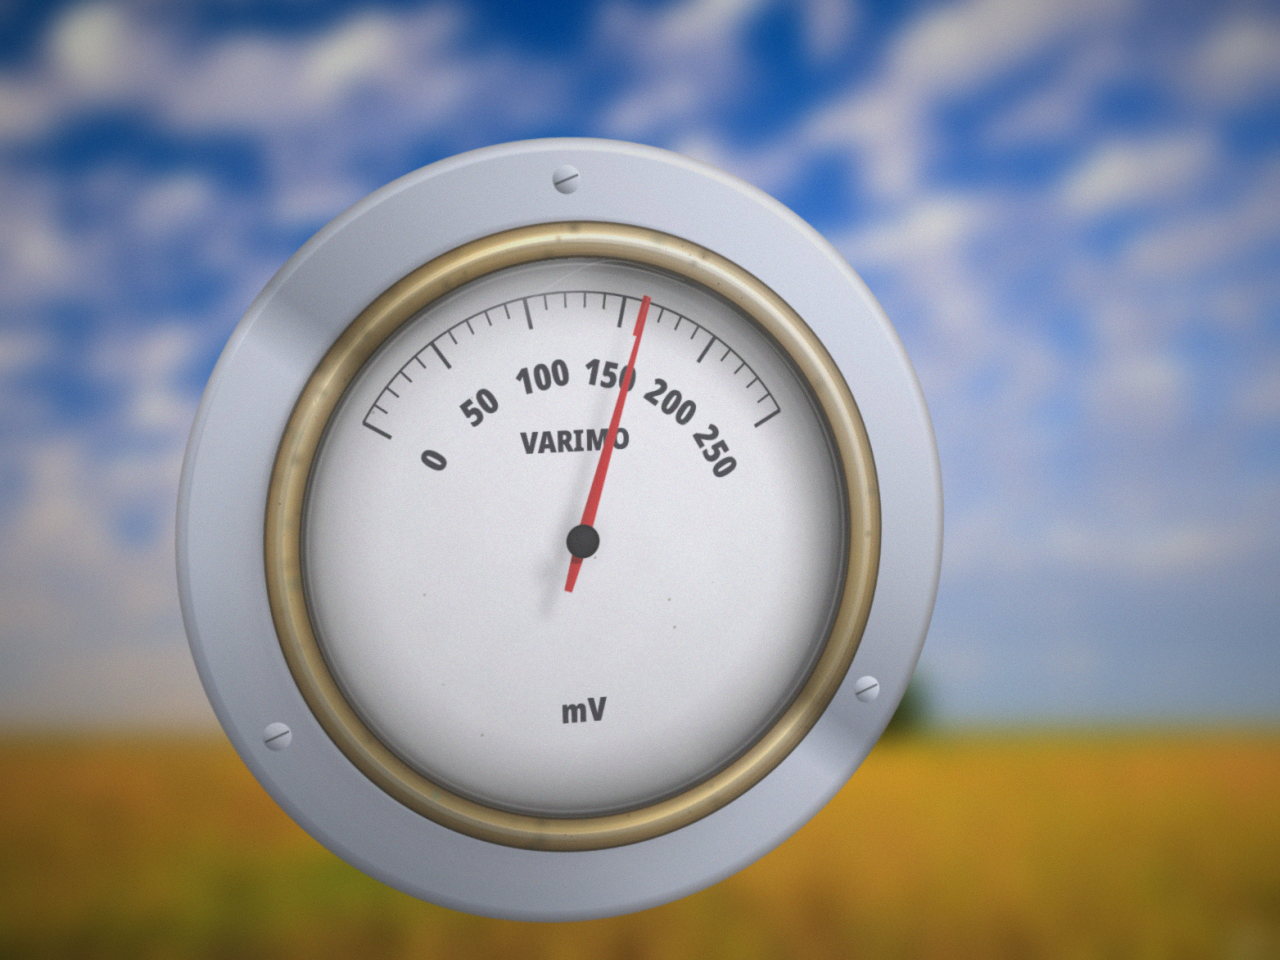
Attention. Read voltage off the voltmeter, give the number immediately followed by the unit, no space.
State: 160mV
